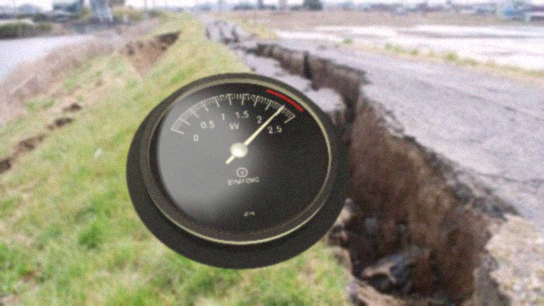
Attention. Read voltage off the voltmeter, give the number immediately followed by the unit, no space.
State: 2.25kV
